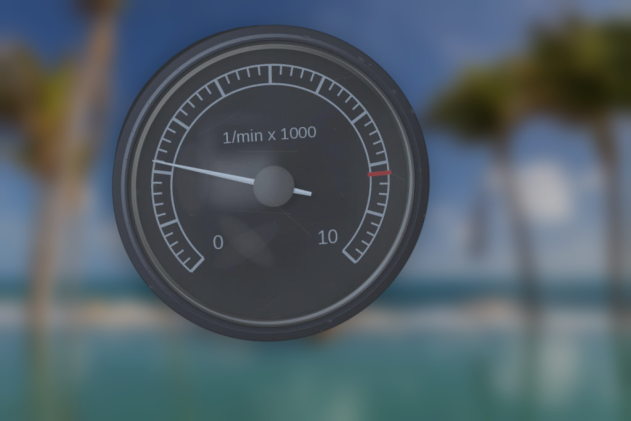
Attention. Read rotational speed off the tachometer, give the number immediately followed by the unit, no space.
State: 2200rpm
